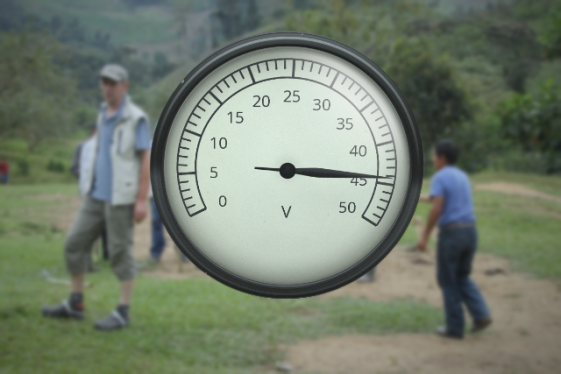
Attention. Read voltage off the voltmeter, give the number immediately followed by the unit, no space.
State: 44V
